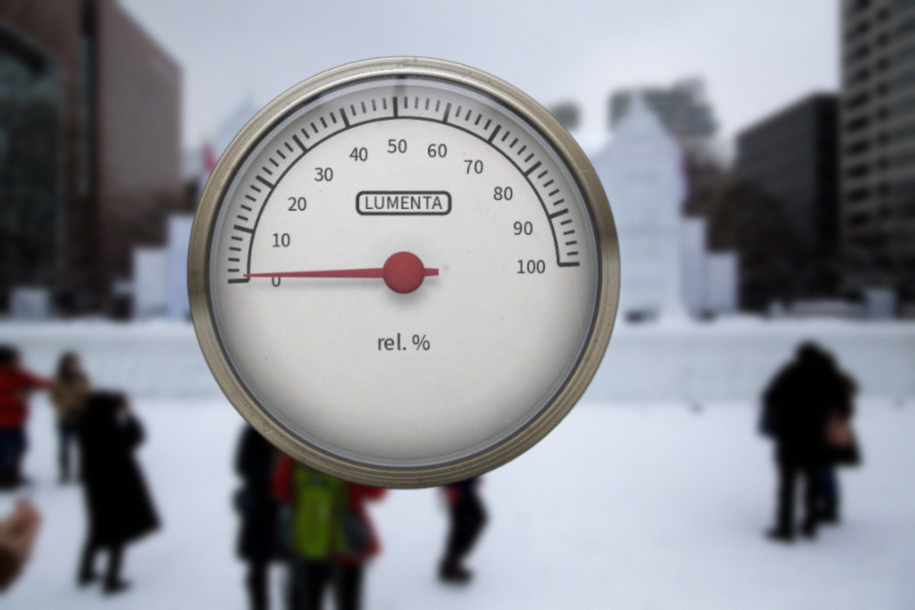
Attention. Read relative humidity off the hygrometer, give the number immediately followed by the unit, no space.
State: 1%
